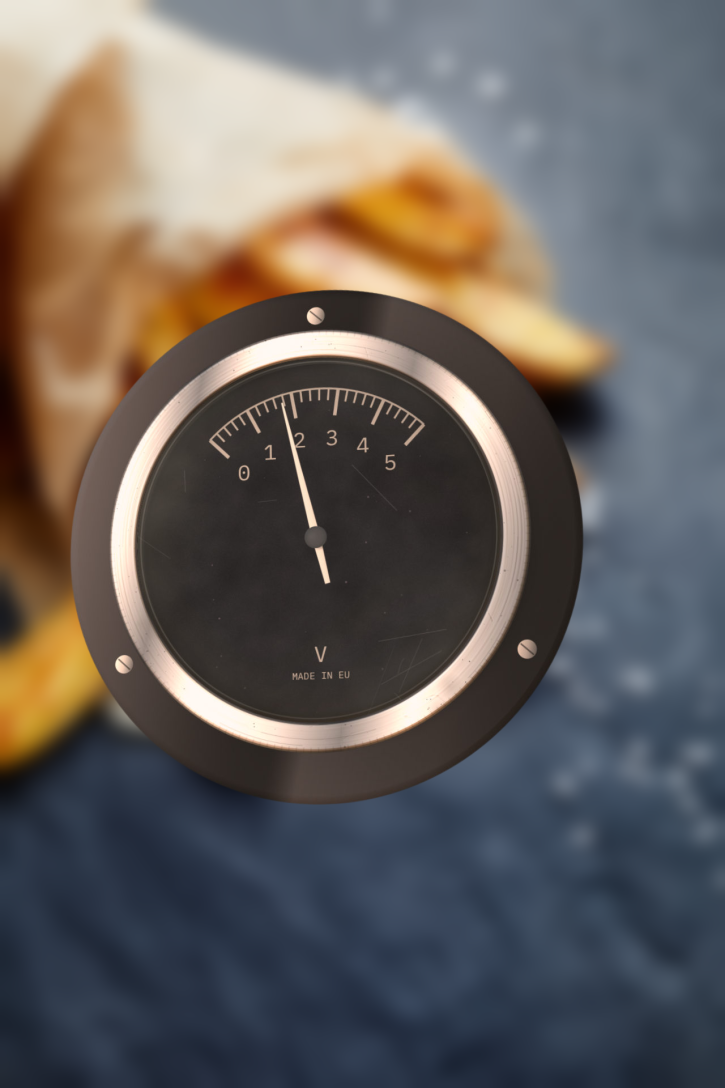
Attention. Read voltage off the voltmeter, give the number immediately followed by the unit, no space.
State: 1.8V
